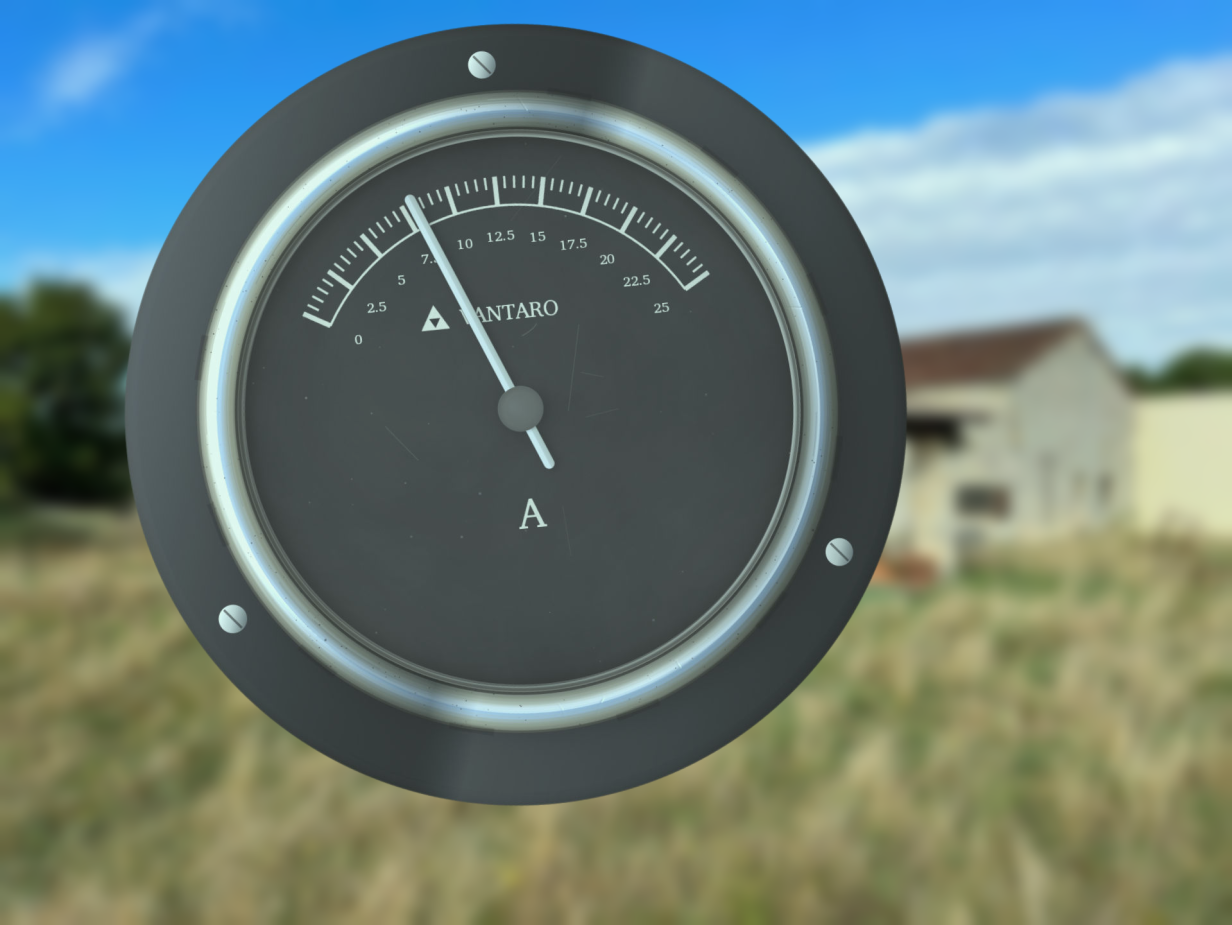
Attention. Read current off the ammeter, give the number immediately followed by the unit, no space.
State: 8A
